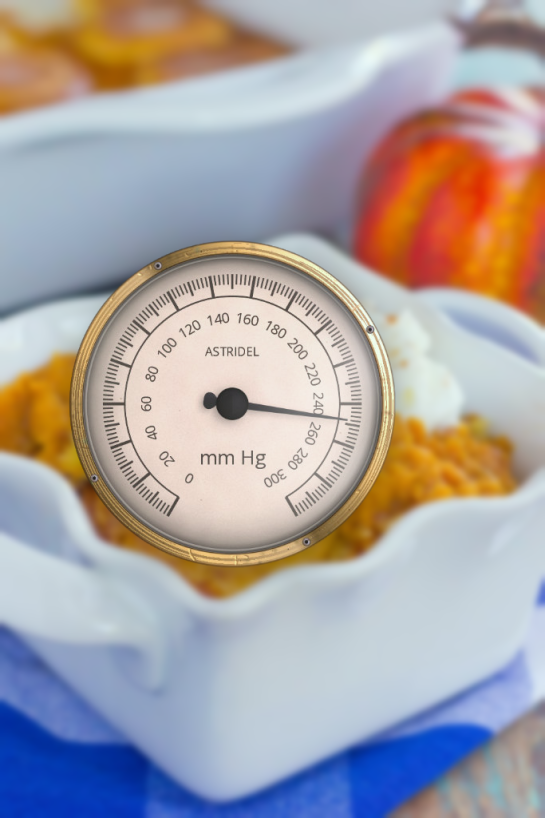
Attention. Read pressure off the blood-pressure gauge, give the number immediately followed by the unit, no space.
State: 248mmHg
